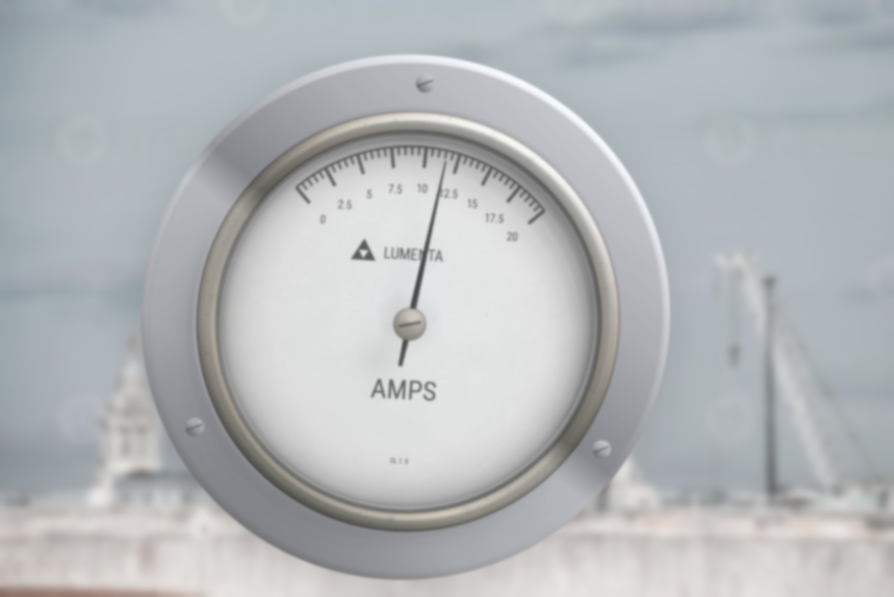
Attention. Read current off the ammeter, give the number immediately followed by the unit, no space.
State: 11.5A
